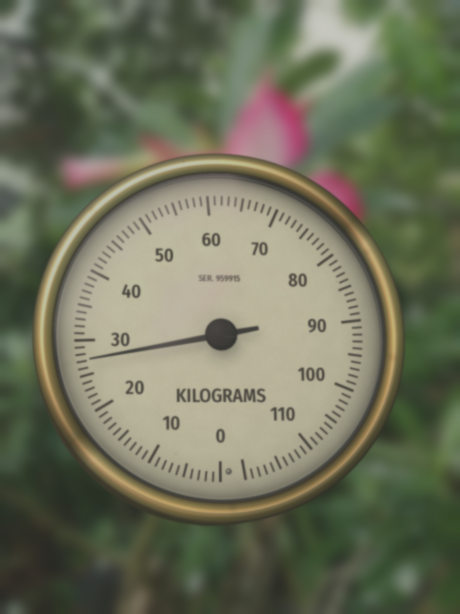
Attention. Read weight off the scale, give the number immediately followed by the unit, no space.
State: 27kg
